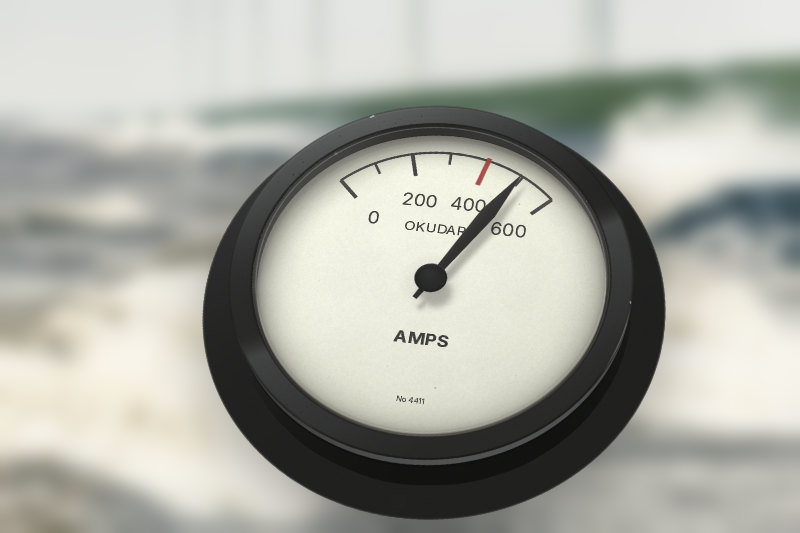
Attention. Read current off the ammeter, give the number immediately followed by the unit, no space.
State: 500A
